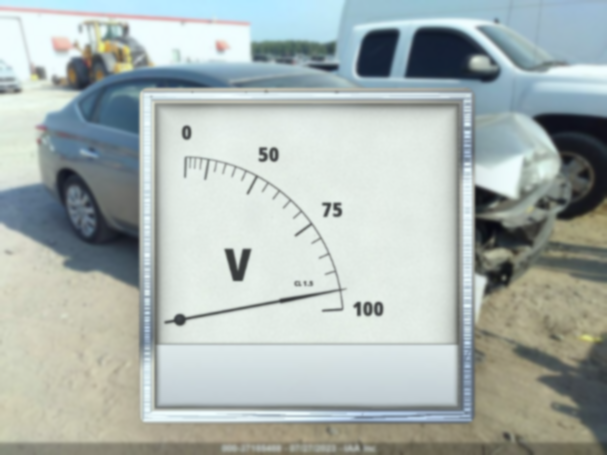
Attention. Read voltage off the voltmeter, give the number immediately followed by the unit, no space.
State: 95V
